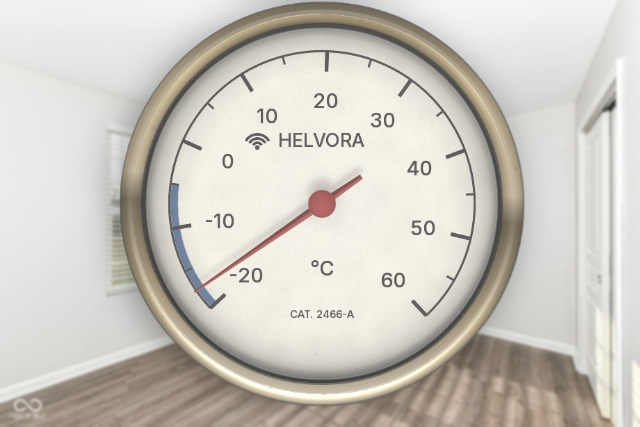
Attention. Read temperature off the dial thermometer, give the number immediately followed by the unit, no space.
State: -17.5°C
